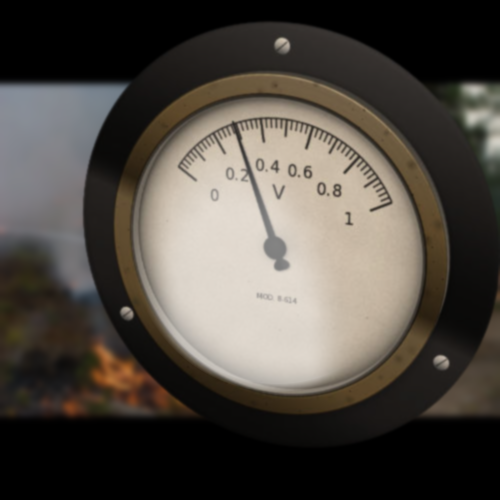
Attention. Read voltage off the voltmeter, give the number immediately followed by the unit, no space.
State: 0.3V
